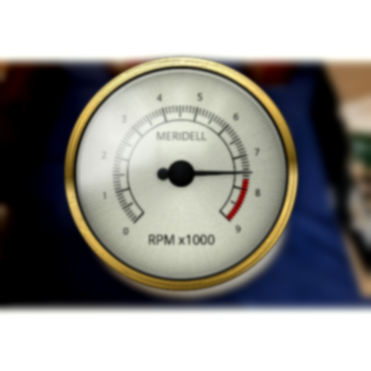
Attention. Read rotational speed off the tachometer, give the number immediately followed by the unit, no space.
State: 7500rpm
